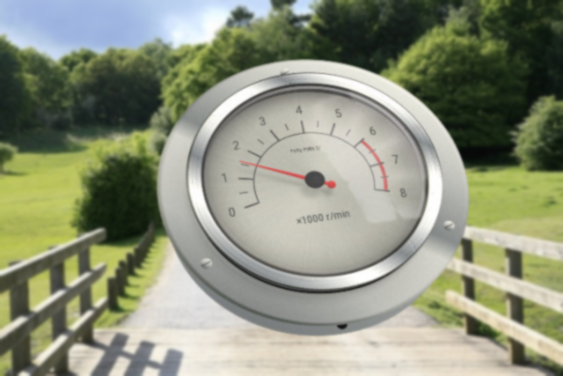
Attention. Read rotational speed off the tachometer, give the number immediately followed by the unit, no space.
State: 1500rpm
